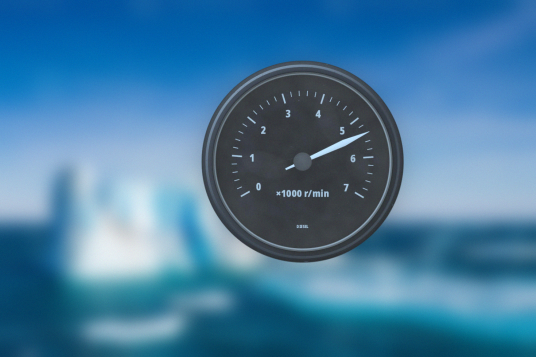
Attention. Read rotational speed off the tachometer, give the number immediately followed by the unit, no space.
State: 5400rpm
